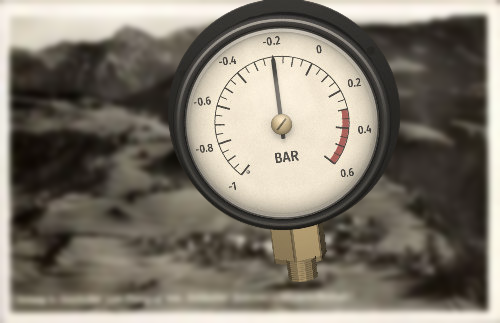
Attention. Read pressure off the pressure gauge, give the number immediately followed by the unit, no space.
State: -0.2bar
